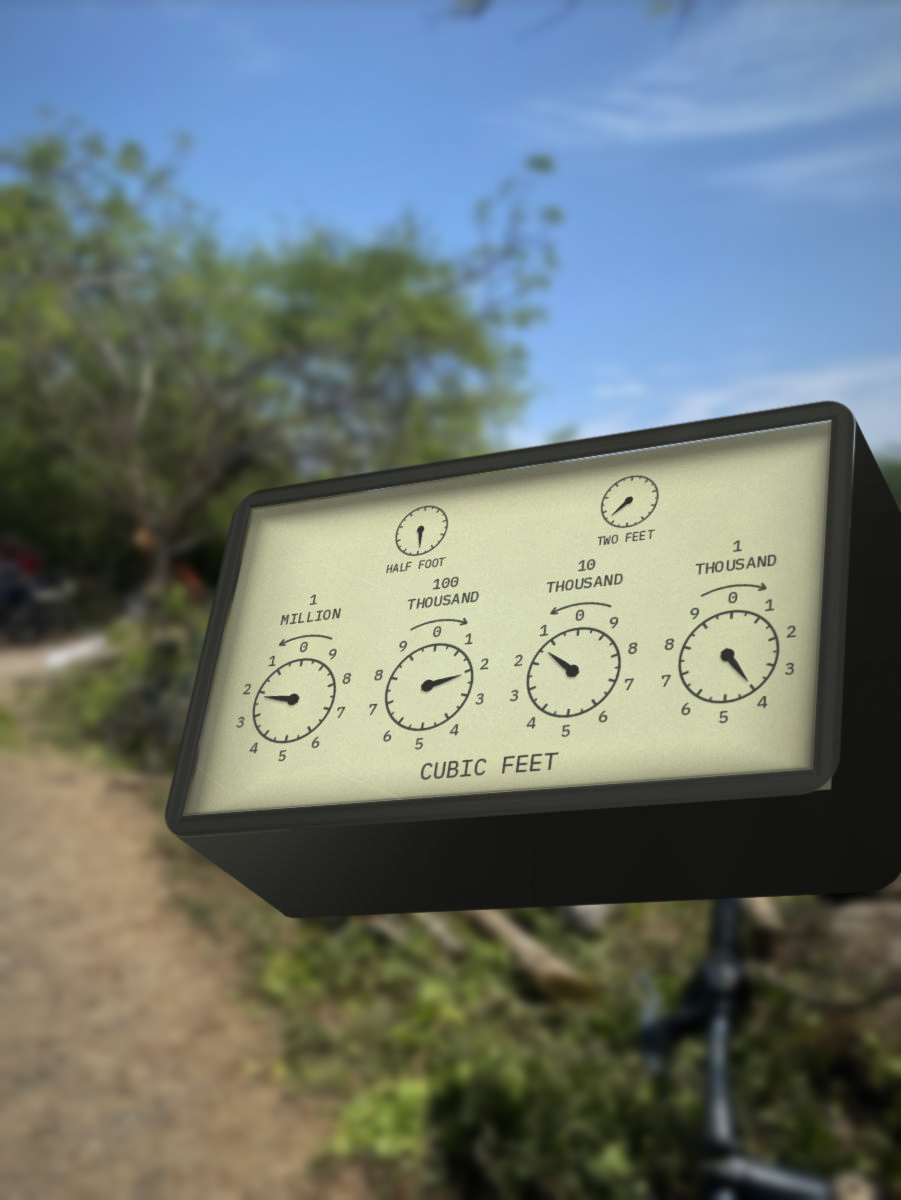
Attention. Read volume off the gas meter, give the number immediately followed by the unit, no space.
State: 221400ft³
